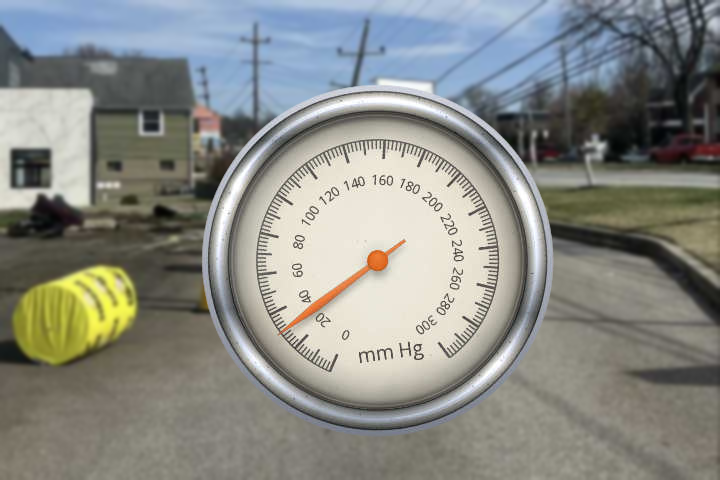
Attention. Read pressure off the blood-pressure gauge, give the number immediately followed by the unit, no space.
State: 30mmHg
